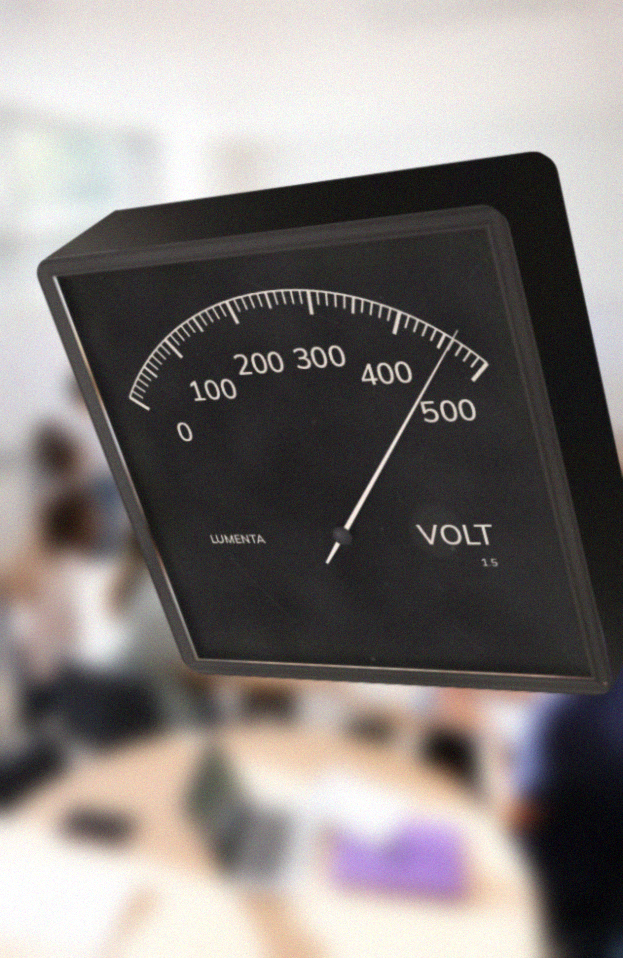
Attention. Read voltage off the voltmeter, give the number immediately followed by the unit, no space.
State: 460V
